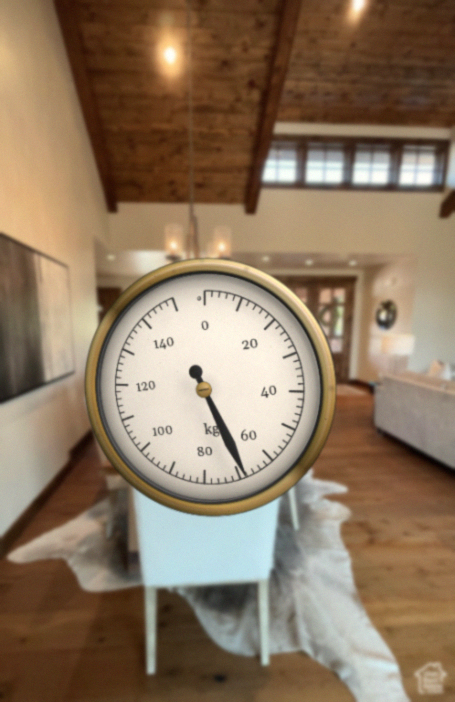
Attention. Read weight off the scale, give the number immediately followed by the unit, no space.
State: 68kg
